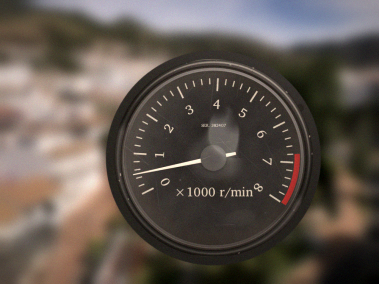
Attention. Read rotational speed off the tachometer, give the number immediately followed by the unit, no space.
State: 500rpm
